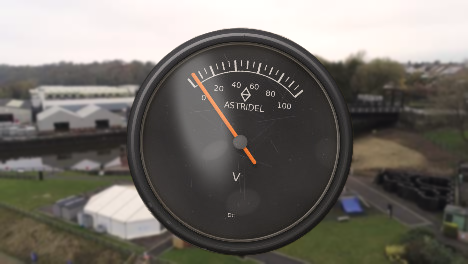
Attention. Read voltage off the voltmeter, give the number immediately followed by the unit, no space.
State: 5V
